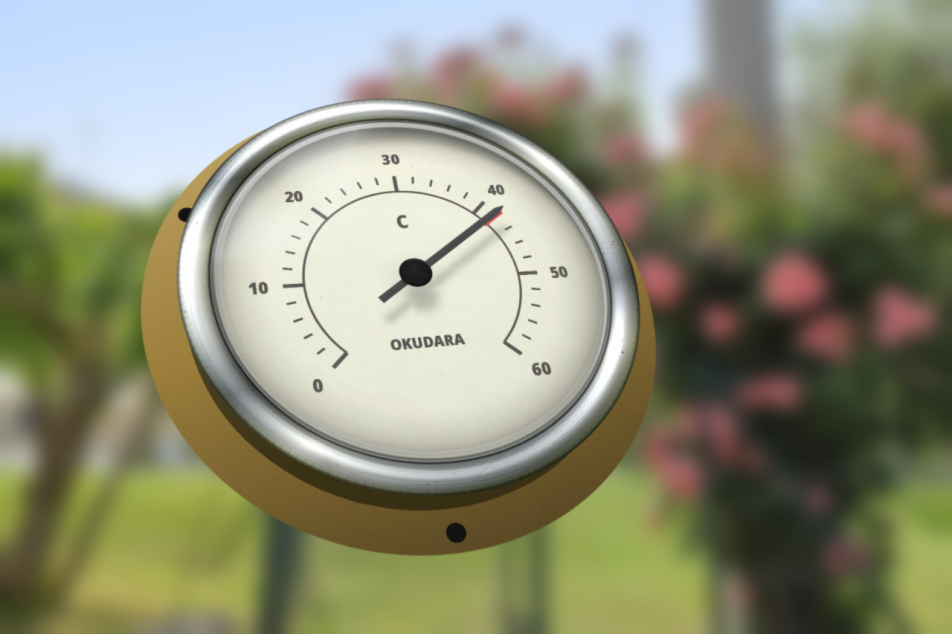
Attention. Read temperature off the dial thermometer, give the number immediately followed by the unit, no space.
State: 42°C
